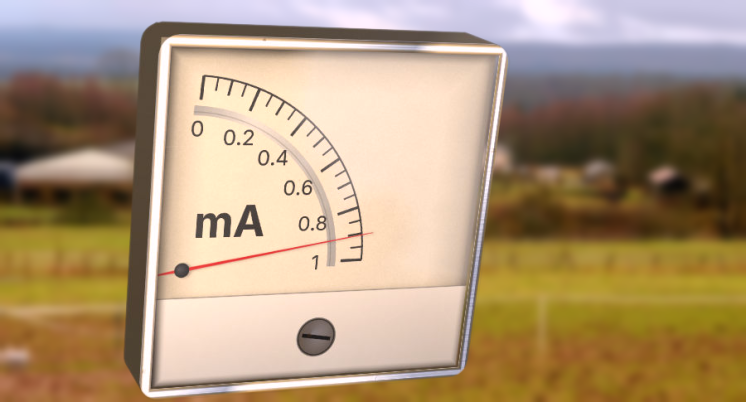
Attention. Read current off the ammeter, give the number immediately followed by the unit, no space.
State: 0.9mA
